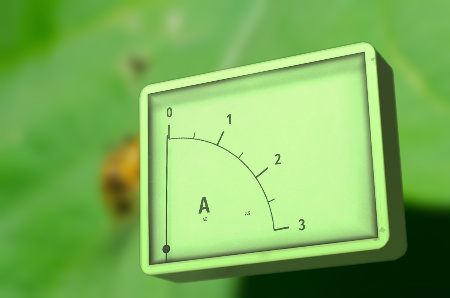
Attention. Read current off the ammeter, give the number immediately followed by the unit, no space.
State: 0A
